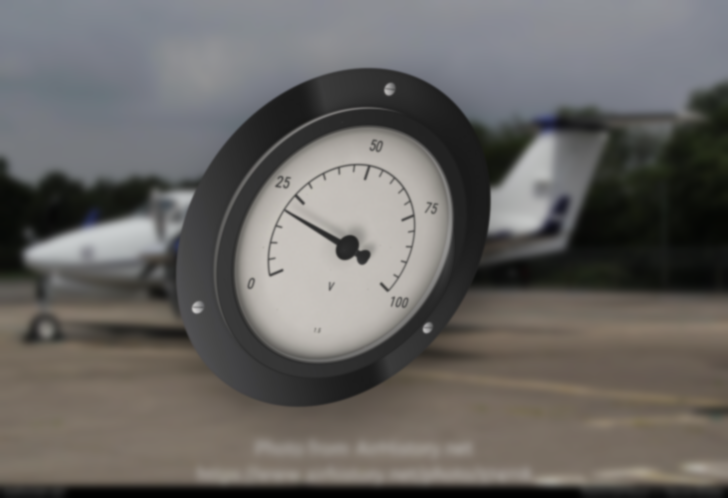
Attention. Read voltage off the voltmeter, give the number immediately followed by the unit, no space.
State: 20V
